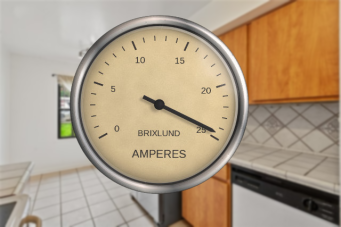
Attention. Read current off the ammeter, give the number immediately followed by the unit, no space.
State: 24.5A
